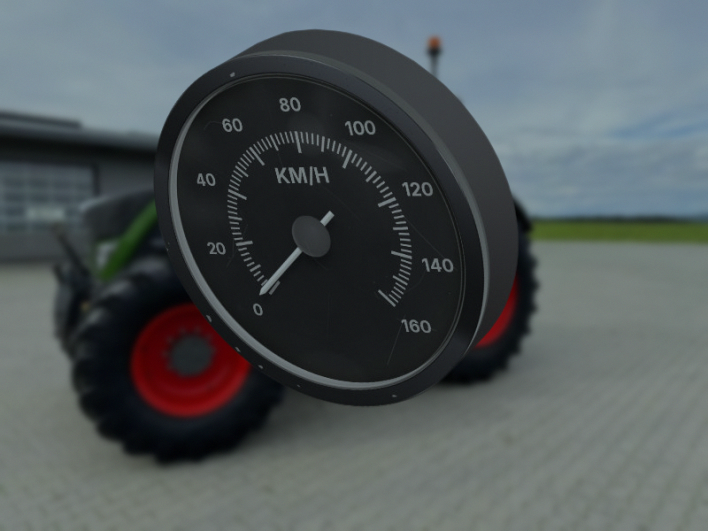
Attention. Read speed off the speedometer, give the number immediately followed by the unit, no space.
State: 2km/h
